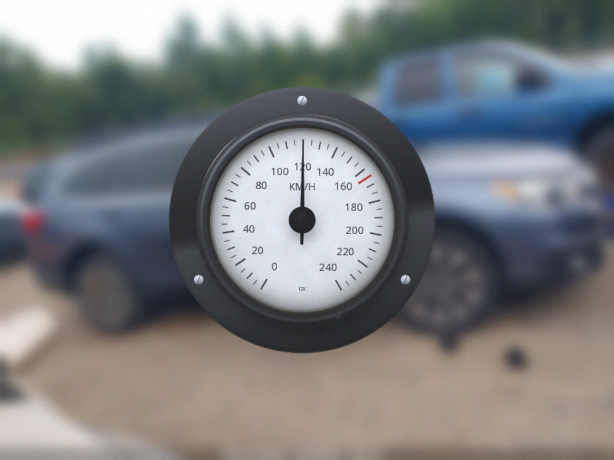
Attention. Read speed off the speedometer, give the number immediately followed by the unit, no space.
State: 120km/h
